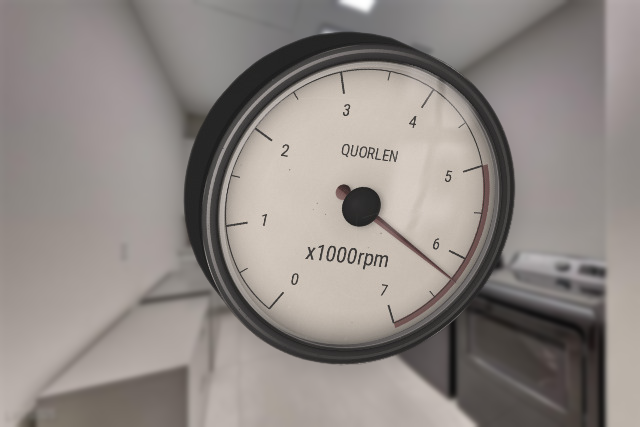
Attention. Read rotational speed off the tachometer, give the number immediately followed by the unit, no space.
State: 6250rpm
